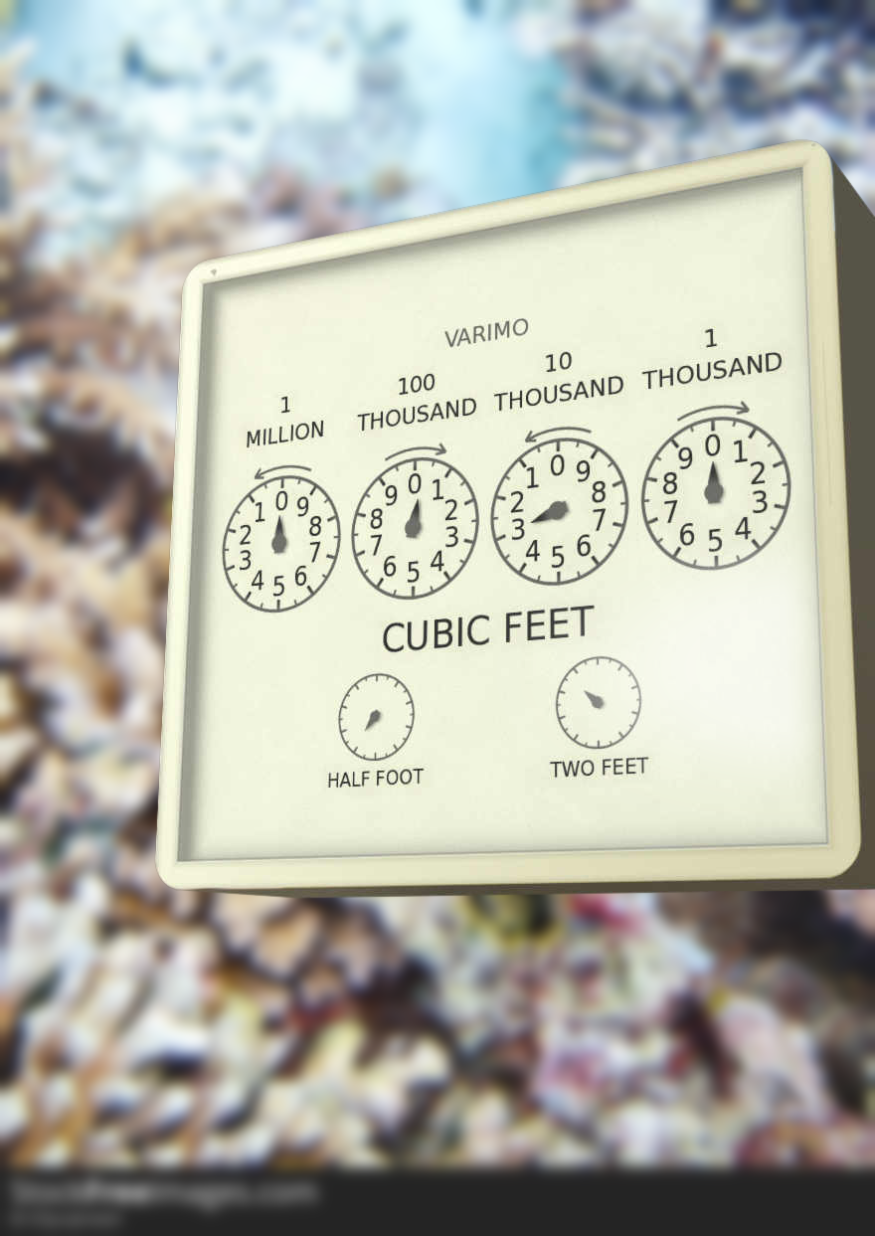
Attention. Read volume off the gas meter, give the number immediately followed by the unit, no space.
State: 3000ft³
